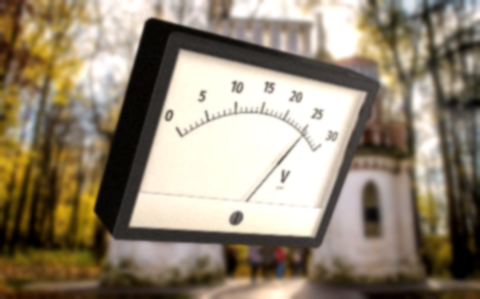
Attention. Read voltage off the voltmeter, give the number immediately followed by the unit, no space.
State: 25V
